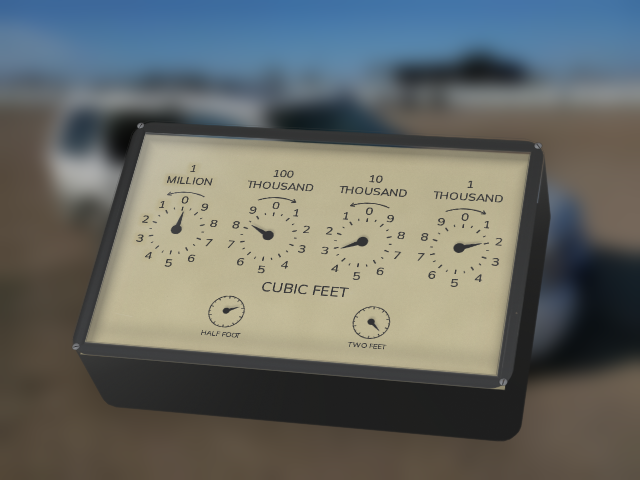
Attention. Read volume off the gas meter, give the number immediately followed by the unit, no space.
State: 983200ft³
